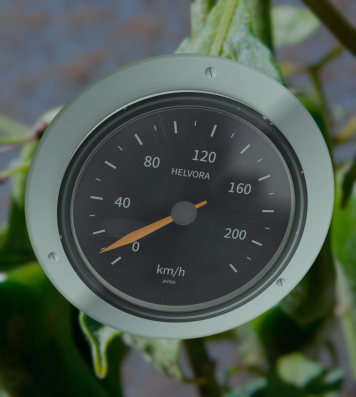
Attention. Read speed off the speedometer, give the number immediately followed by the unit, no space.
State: 10km/h
